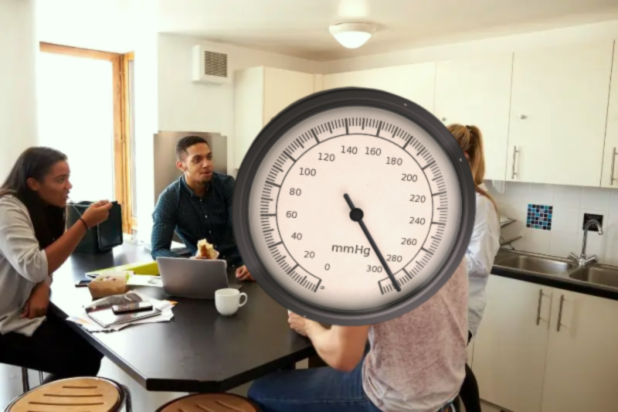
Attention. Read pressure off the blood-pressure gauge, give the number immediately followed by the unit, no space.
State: 290mmHg
